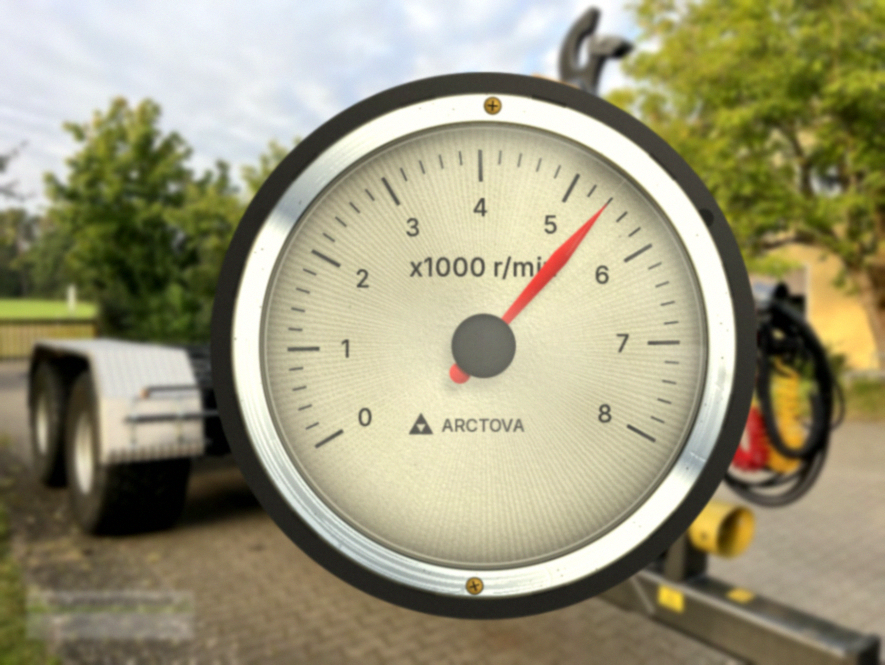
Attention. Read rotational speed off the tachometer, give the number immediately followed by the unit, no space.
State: 5400rpm
